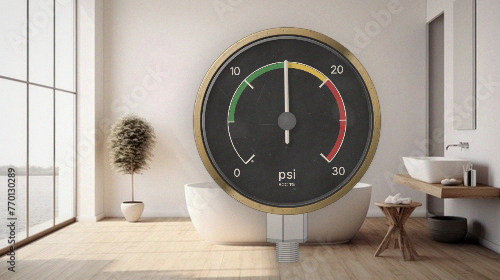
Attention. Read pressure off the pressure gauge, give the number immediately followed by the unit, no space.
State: 15psi
